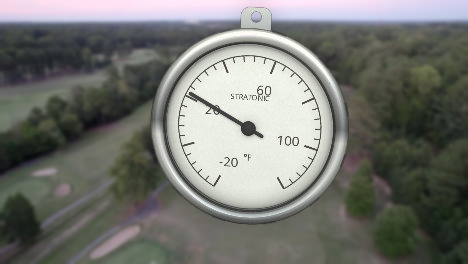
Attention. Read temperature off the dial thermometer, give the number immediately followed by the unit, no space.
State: 22°F
